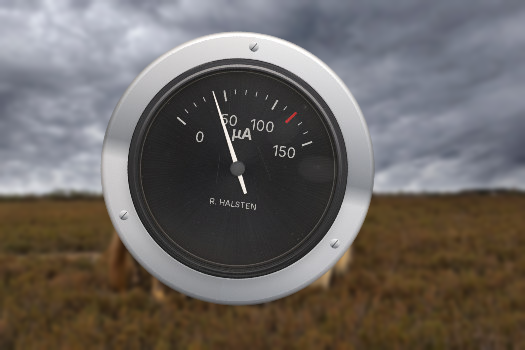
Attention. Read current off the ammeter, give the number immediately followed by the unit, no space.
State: 40µA
